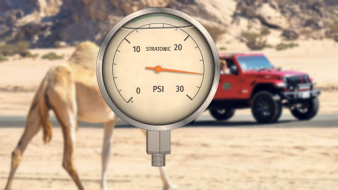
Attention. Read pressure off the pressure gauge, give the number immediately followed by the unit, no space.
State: 26psi
